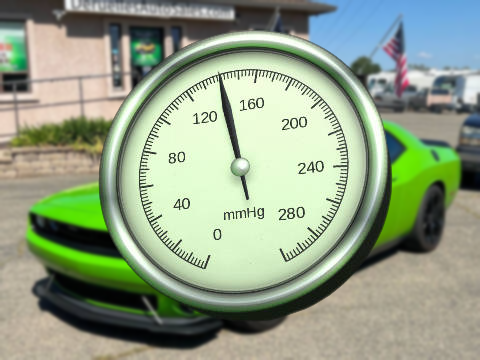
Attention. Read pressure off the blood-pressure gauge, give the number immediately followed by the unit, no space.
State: 140mmHg
